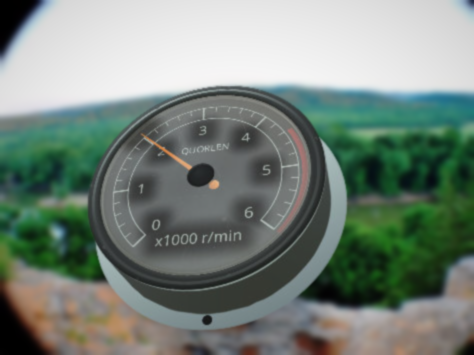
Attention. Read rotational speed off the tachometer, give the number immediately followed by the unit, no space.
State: 2000rpm
